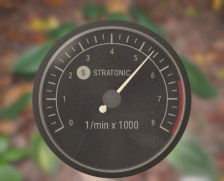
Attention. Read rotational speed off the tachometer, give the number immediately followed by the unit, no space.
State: 5375rpm
